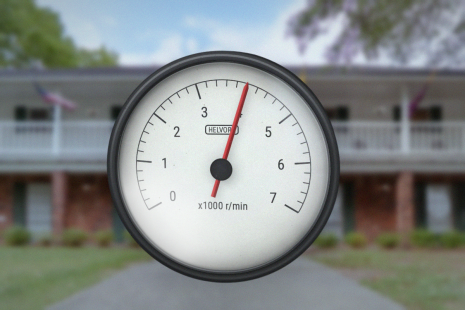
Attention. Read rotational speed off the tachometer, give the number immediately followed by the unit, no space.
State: 4000rpm
